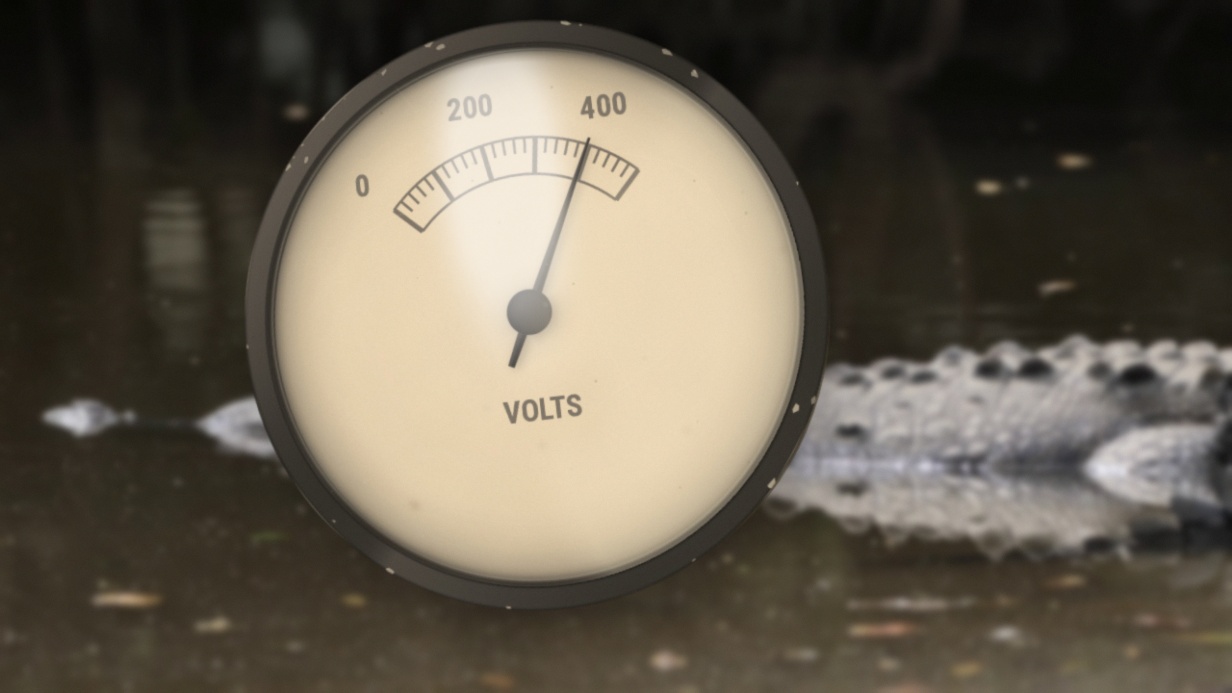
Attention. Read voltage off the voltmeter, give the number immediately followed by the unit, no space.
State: 400V
